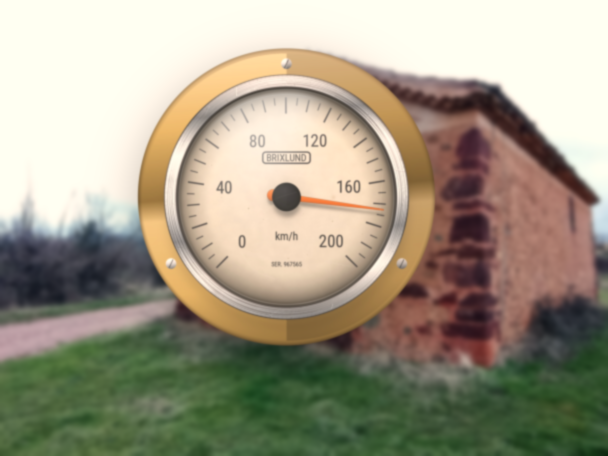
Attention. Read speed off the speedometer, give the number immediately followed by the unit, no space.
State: 172.5km/h
